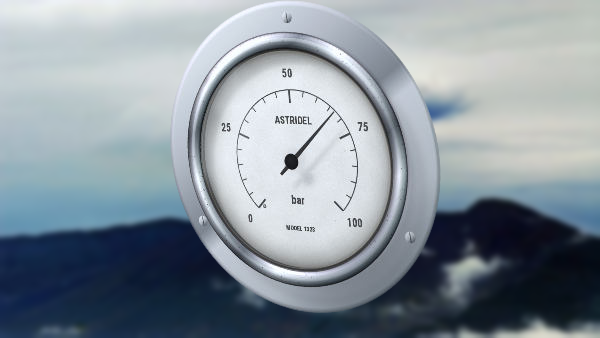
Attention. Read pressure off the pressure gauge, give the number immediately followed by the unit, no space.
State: 67.5bar
